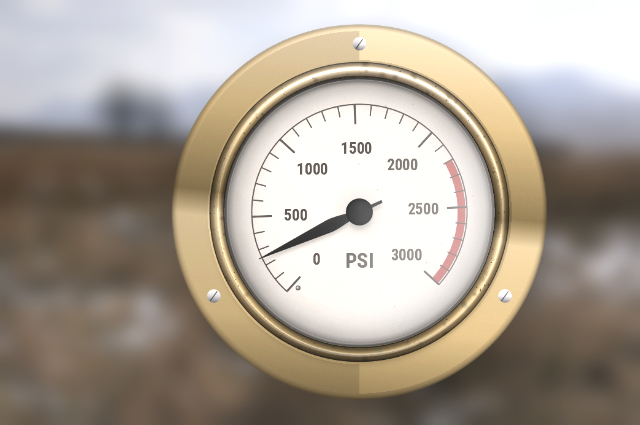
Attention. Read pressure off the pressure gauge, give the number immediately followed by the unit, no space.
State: 250psi
